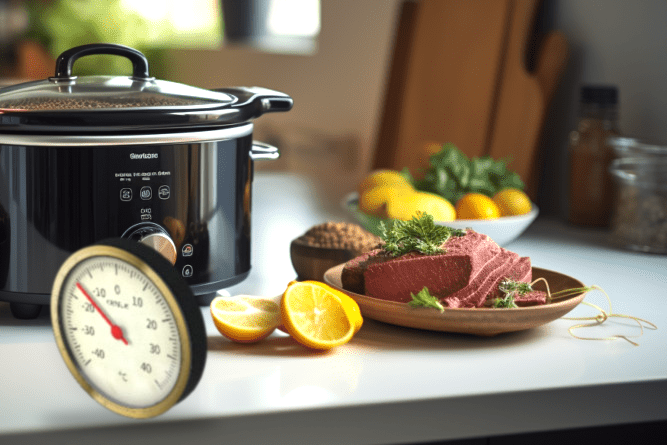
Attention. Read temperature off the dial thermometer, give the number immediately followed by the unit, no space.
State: -15°C
